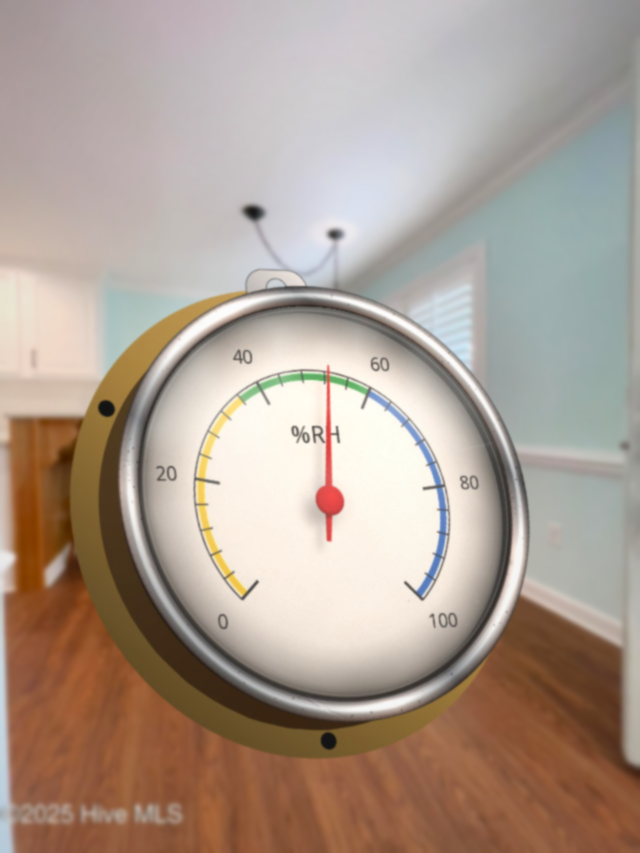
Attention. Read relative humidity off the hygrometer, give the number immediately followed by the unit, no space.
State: 52%
